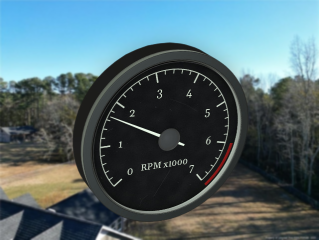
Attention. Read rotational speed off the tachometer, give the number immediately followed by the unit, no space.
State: 1700rpm
